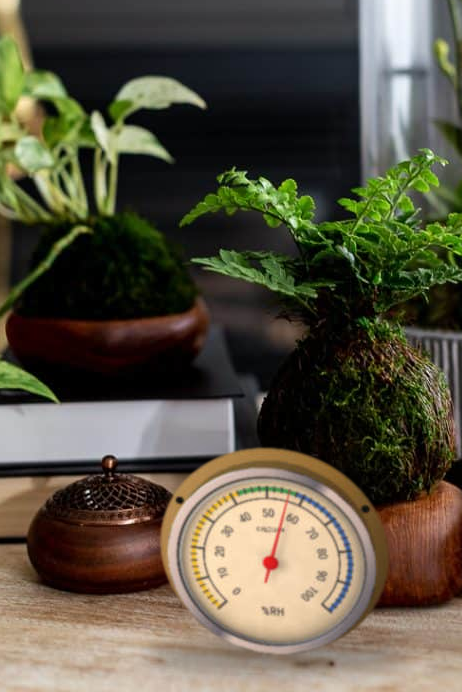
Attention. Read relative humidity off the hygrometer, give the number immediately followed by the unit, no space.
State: 56%
